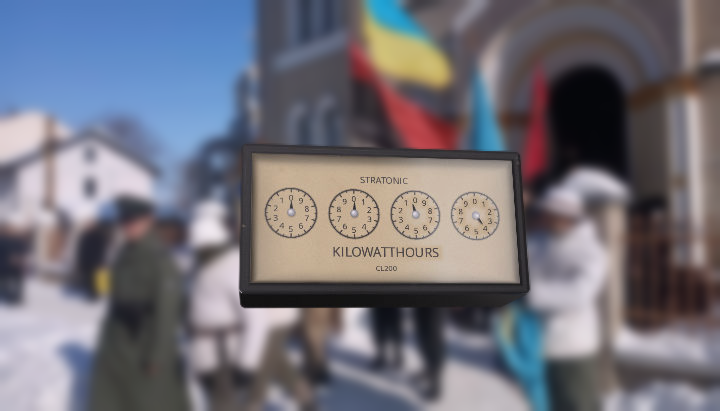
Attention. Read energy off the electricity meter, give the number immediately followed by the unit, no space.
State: 4kWh
